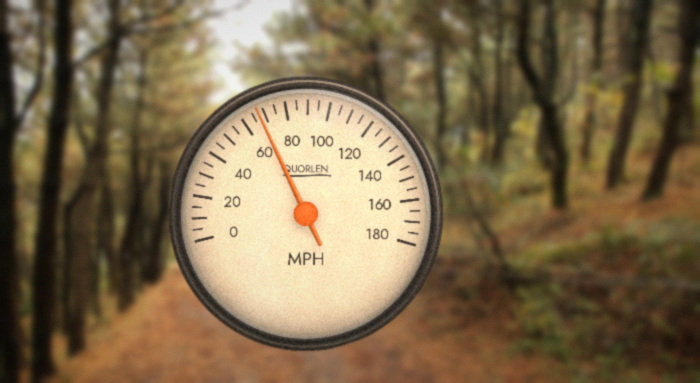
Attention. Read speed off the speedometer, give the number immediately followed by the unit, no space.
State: 67.5mph
